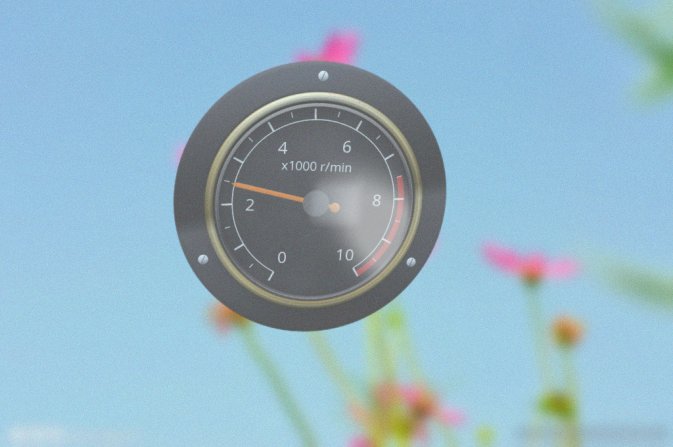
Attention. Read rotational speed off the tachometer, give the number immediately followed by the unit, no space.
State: 2500rpm
